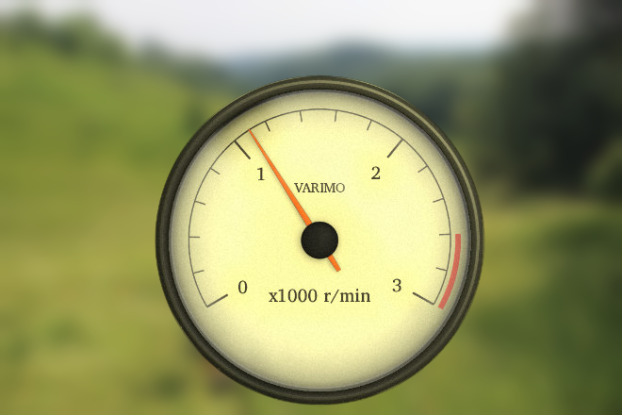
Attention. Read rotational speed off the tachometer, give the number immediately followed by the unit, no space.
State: 1100rpm
